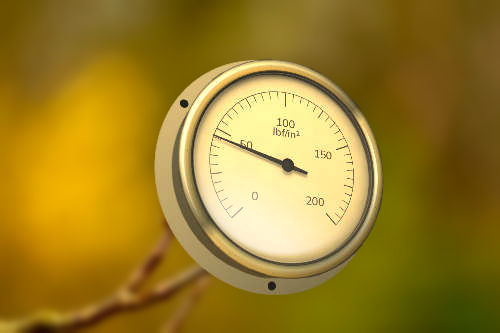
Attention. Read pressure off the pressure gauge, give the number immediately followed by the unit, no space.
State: 45psi
